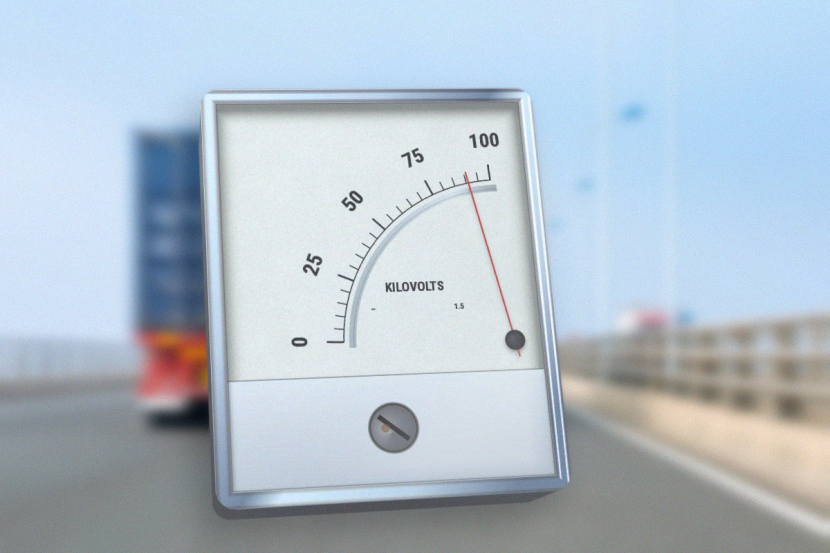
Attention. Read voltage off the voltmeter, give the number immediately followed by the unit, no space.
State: 90kV
